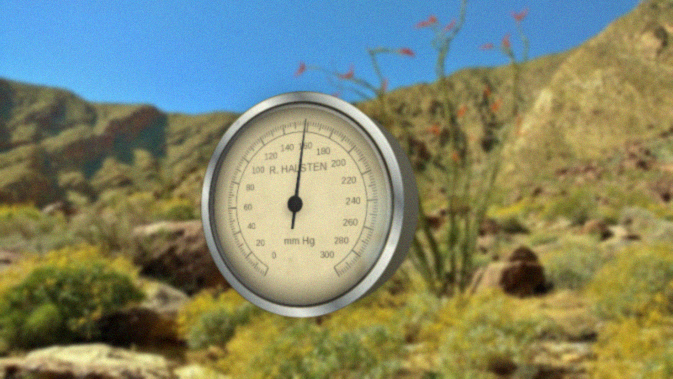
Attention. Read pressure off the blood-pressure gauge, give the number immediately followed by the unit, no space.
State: 160mmHg
